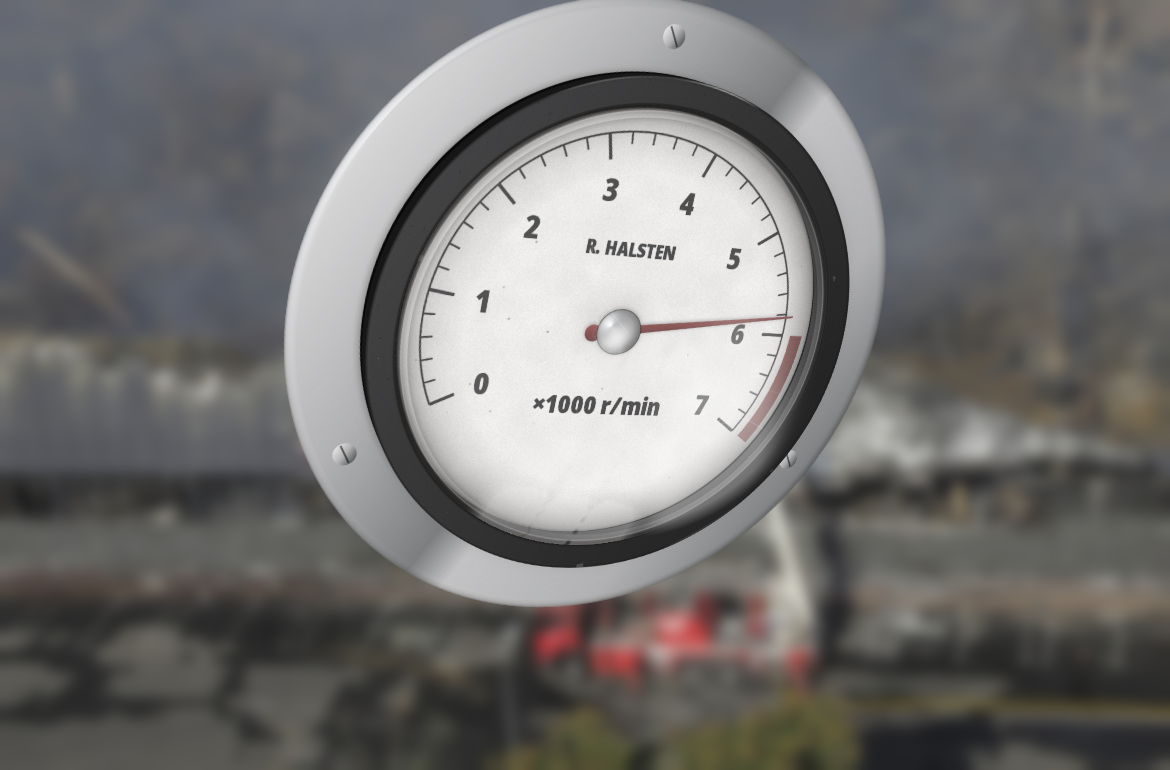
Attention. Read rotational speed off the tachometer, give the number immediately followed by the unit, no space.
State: 5800rpm
